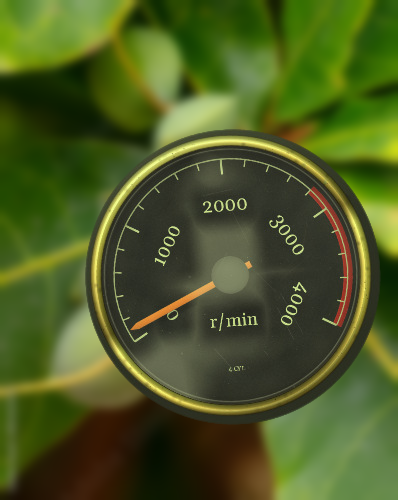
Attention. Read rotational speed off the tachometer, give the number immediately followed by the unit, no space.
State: 100rpm
